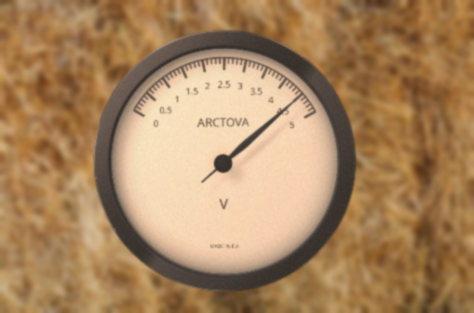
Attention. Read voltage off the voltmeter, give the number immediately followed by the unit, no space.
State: 4.5V
